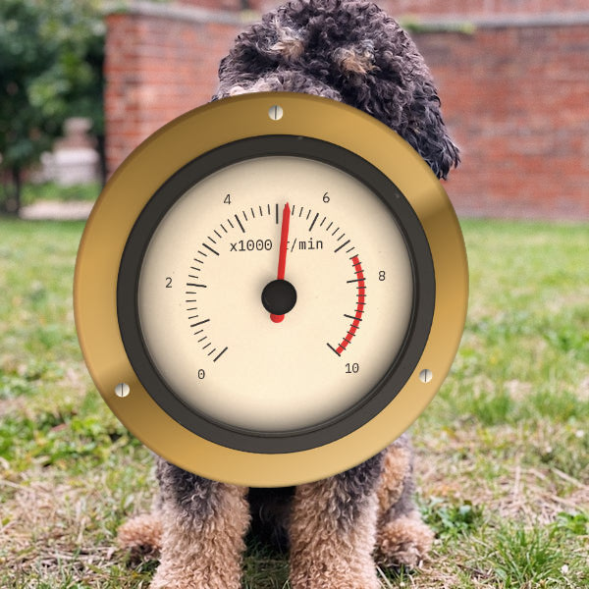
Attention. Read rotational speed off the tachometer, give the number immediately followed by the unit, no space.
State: 5200rpm
